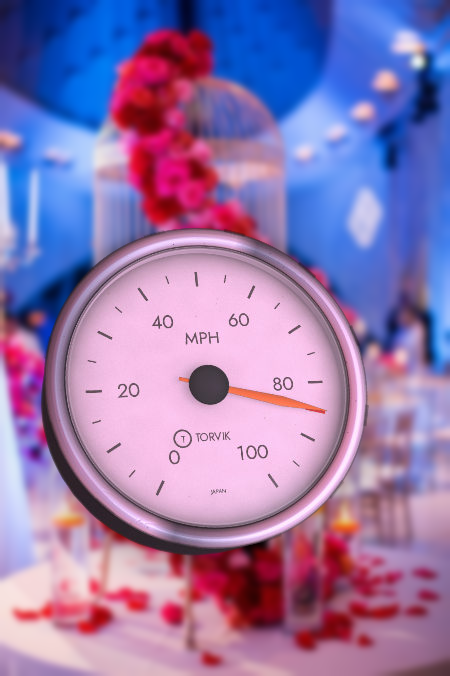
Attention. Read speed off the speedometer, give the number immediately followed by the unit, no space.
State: 85mph
